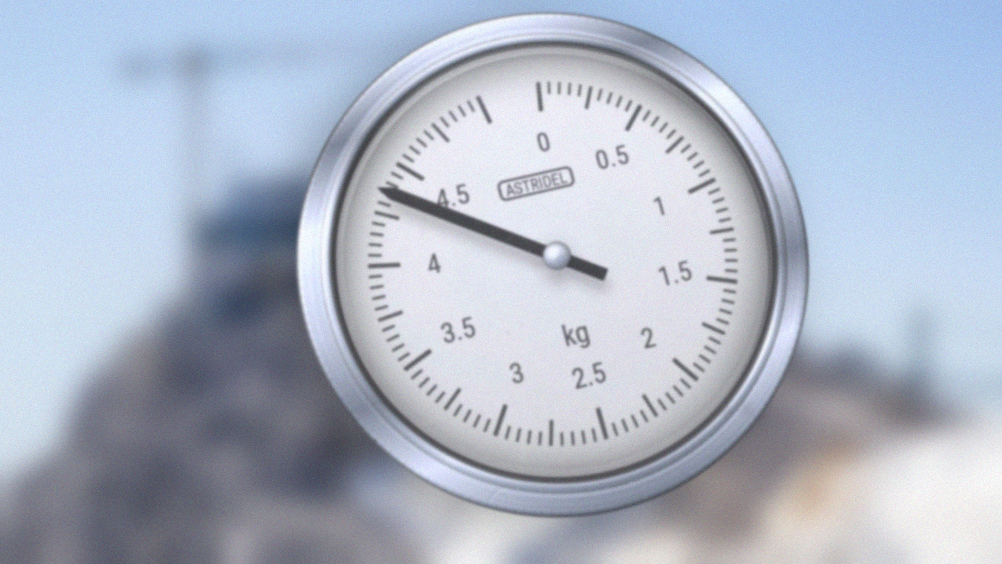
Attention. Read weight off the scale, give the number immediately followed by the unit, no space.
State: 4.35kg
